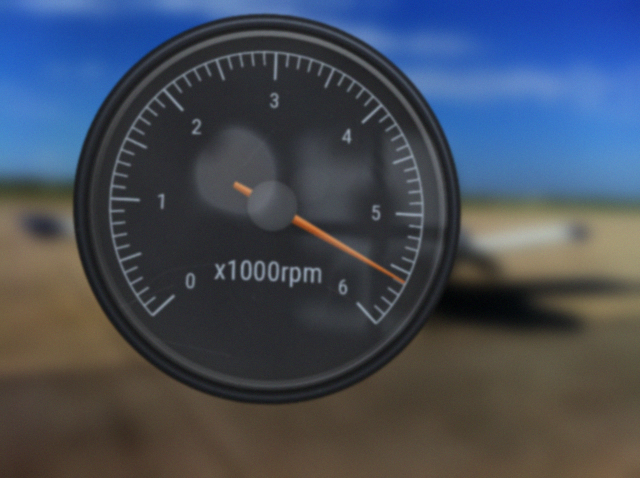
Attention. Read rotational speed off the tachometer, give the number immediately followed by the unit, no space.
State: 5600rpm
